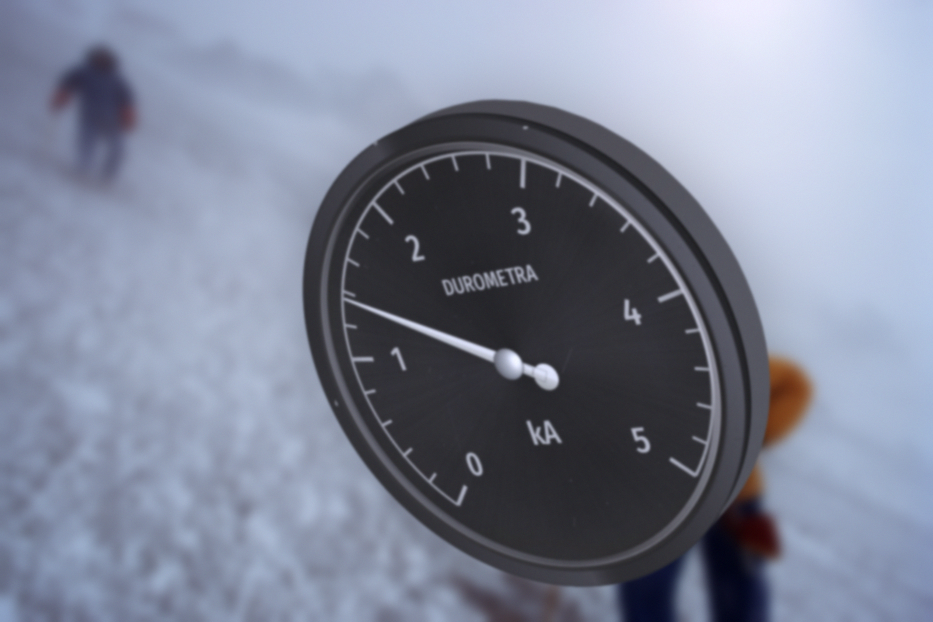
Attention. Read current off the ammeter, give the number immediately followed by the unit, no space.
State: 1.4kA
